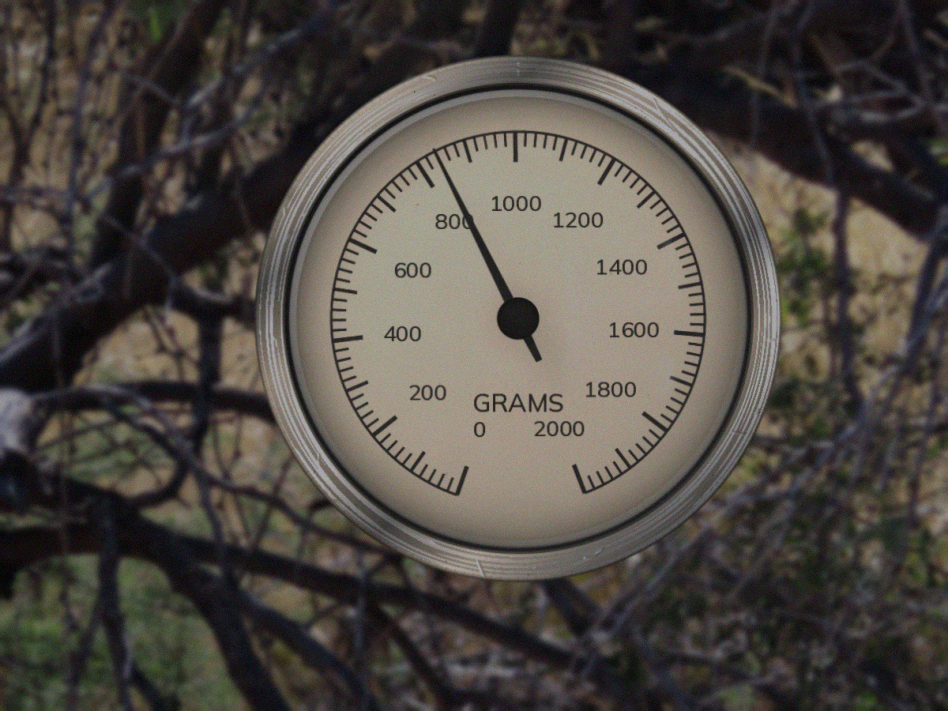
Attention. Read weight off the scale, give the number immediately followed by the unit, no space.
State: 840g
